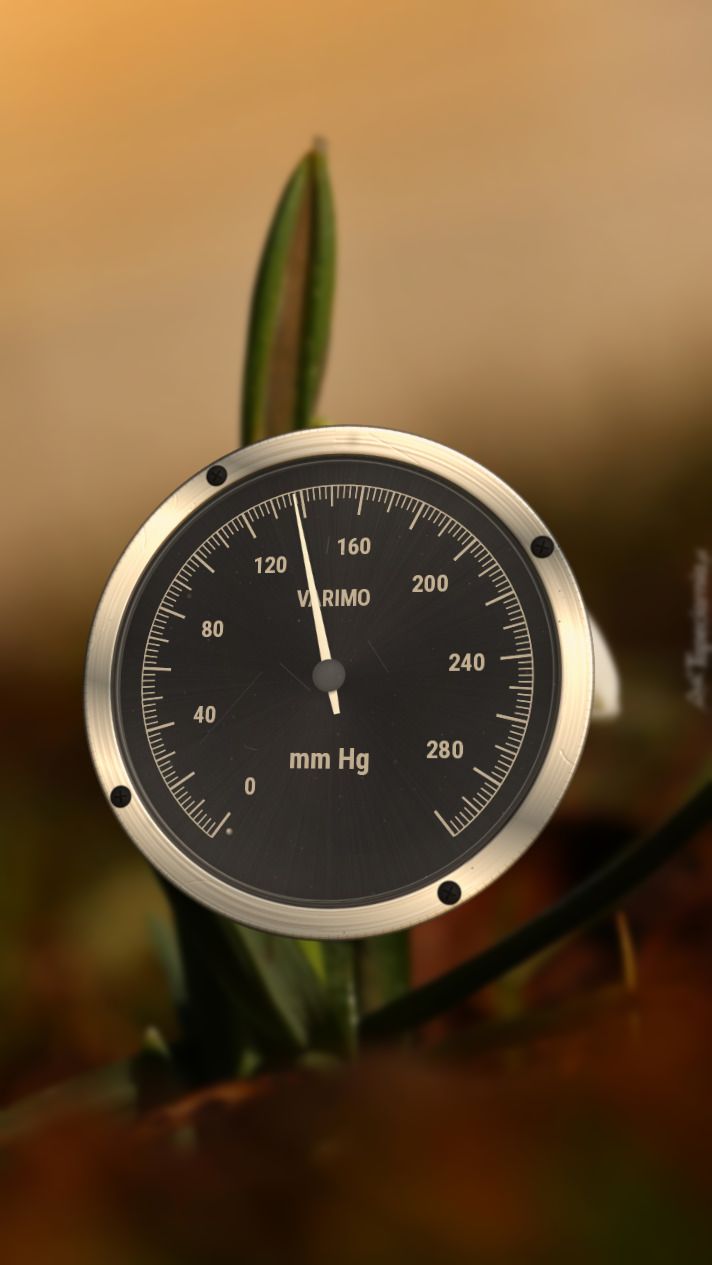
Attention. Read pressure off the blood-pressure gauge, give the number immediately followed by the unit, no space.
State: 138mmHg
